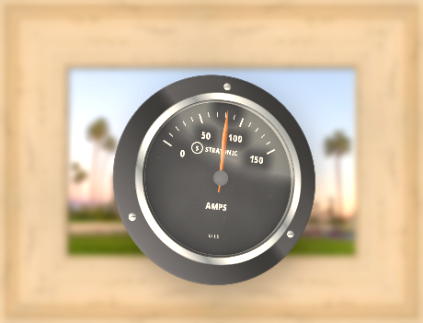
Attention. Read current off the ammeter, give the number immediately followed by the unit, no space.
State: 80A
